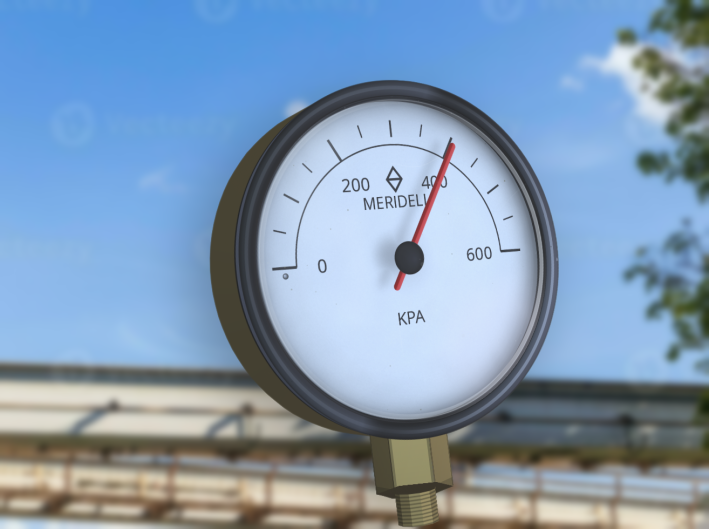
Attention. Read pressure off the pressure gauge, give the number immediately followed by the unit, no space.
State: 400kPa
